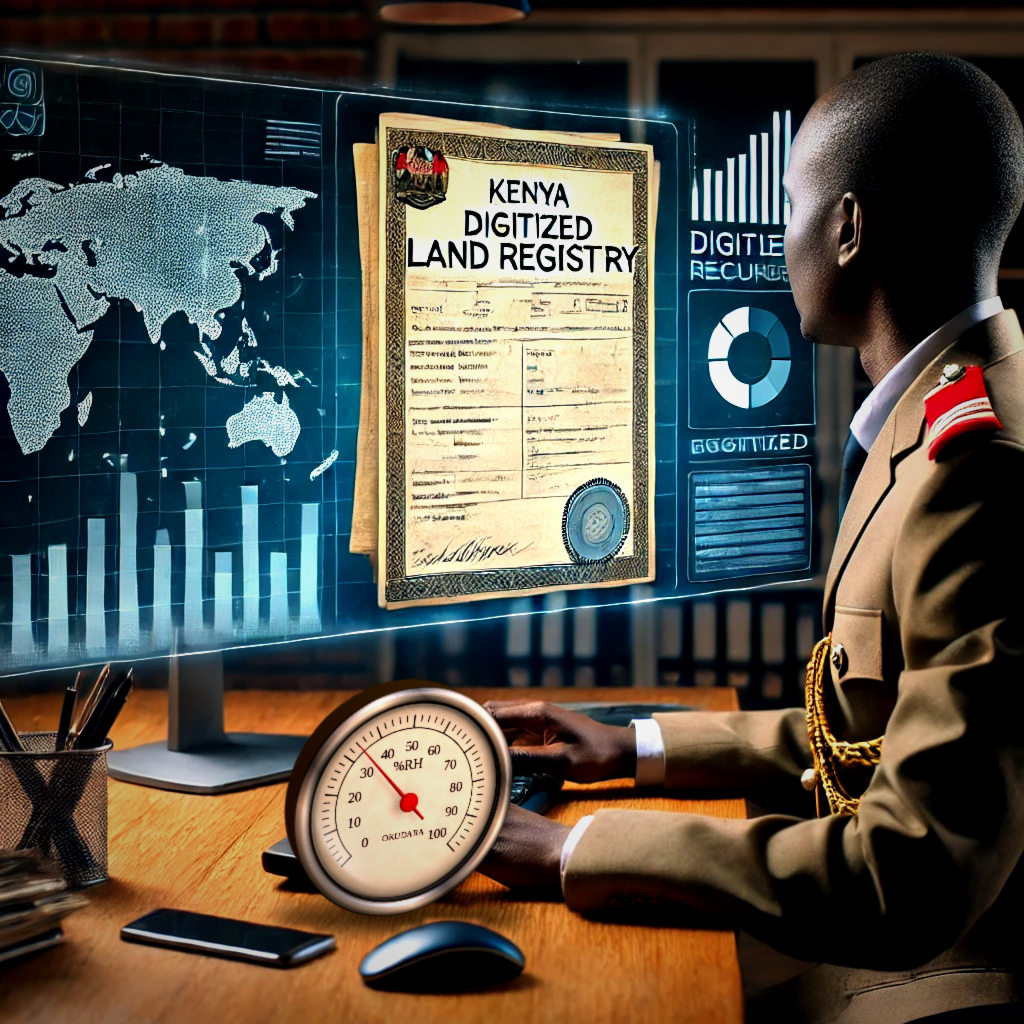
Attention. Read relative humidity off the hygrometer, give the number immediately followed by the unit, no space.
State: 34%
